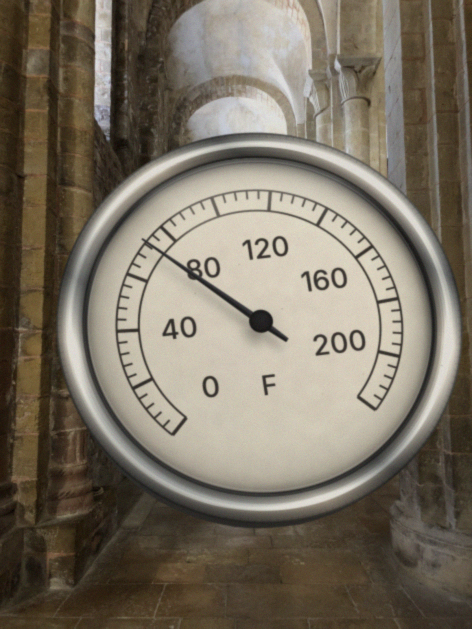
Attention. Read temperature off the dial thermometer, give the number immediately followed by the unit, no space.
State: 72°F
